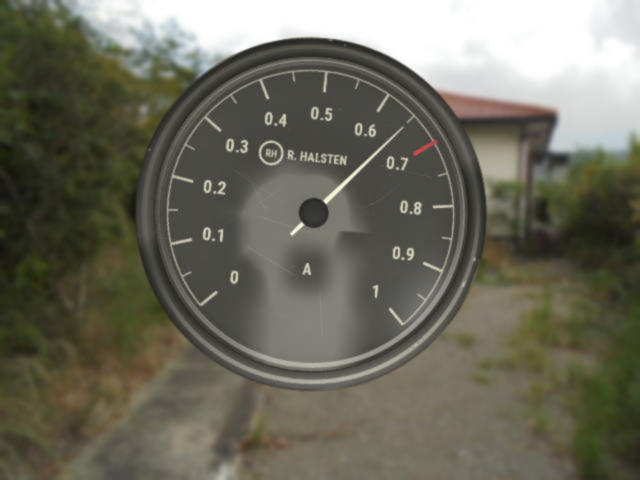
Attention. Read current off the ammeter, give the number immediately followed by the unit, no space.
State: 0.65A
